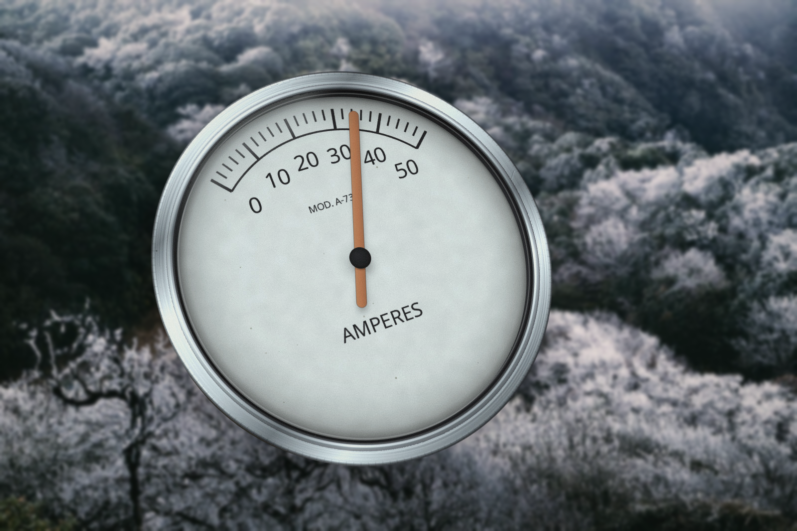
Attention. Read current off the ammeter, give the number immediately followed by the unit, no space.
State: 34A
